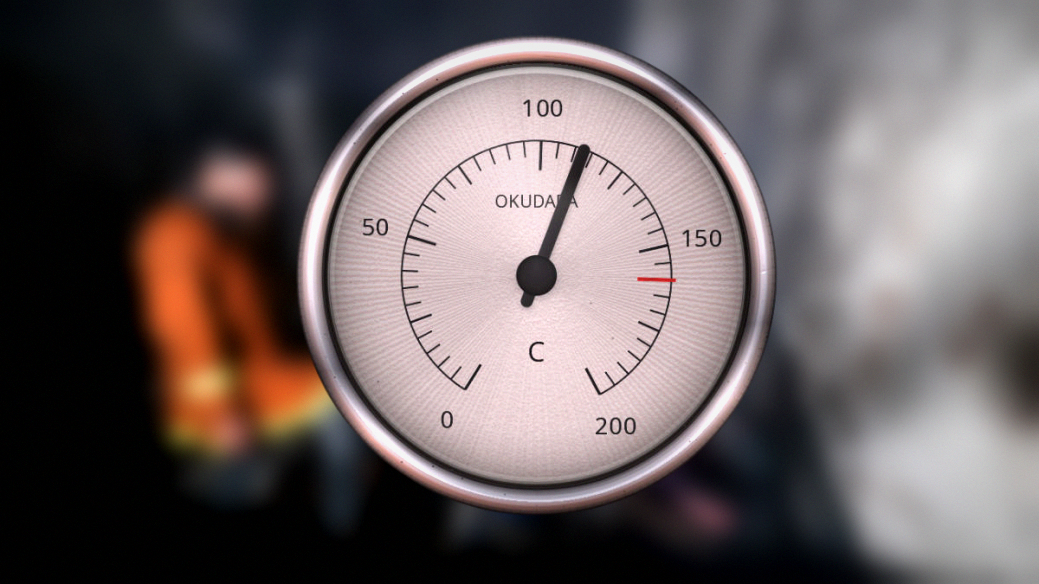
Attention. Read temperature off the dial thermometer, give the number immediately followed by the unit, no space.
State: 112.5°C
